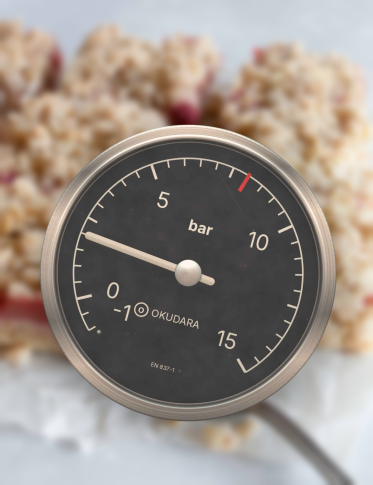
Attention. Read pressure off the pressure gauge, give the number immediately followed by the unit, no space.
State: 2bar
